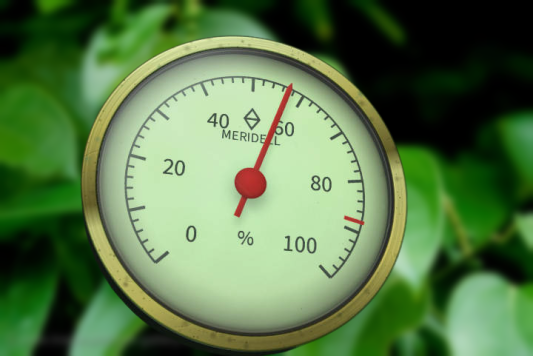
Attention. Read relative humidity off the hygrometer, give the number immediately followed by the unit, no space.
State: 57%
